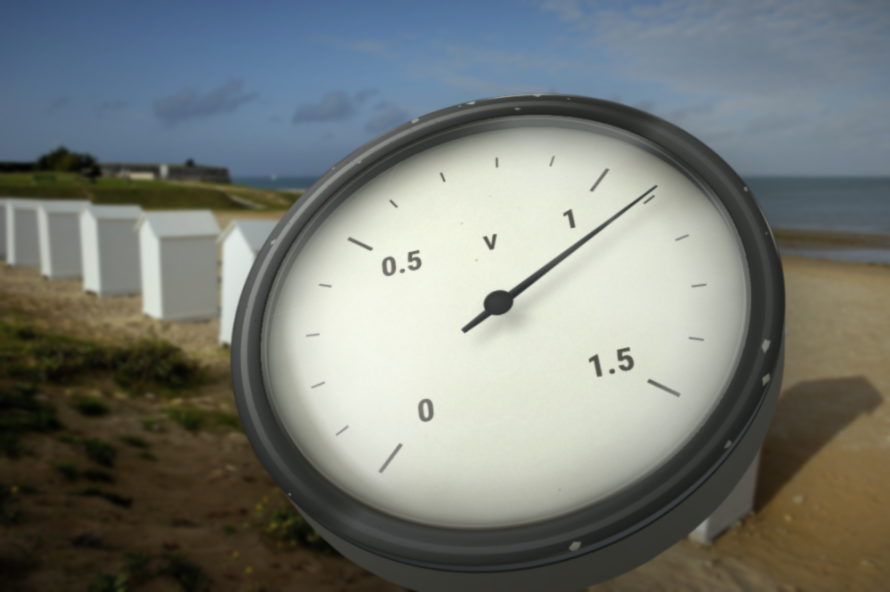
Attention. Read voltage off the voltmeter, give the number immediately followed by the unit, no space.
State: 1.1V
